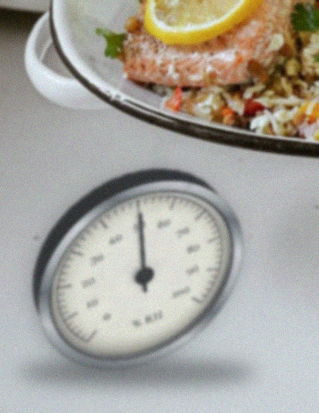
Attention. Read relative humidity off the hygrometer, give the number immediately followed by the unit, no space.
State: 50%
